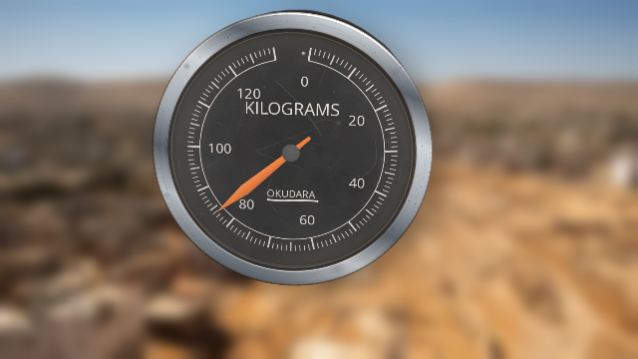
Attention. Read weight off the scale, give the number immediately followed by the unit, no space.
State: 84kg
